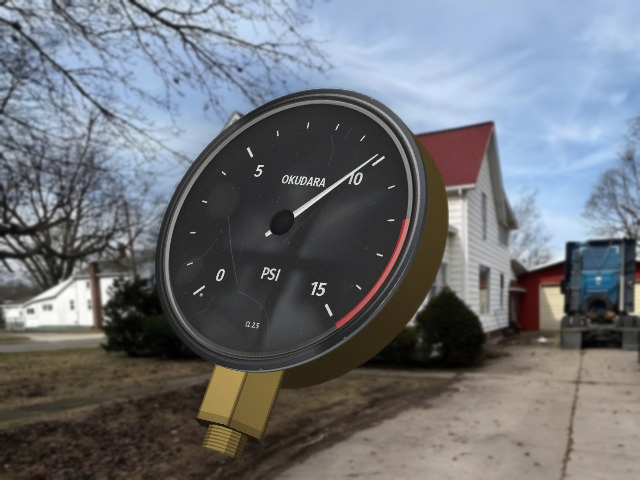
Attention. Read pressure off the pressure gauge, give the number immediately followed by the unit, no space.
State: 10psi
